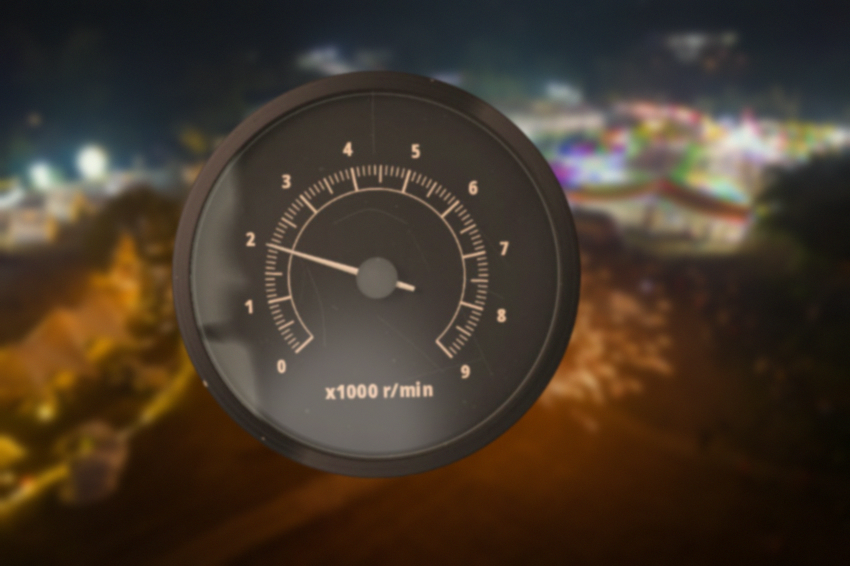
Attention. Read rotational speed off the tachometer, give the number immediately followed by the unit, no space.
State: 2000rpm
